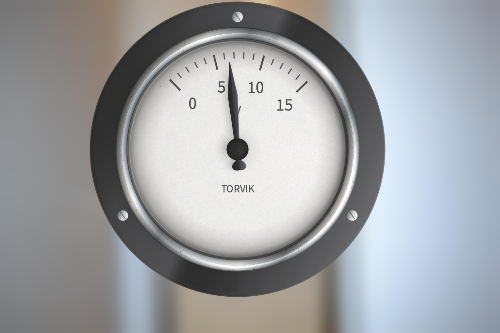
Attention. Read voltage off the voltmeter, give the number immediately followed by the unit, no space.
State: 6.5V
